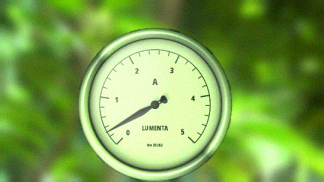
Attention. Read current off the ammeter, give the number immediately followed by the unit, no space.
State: 0.3A
